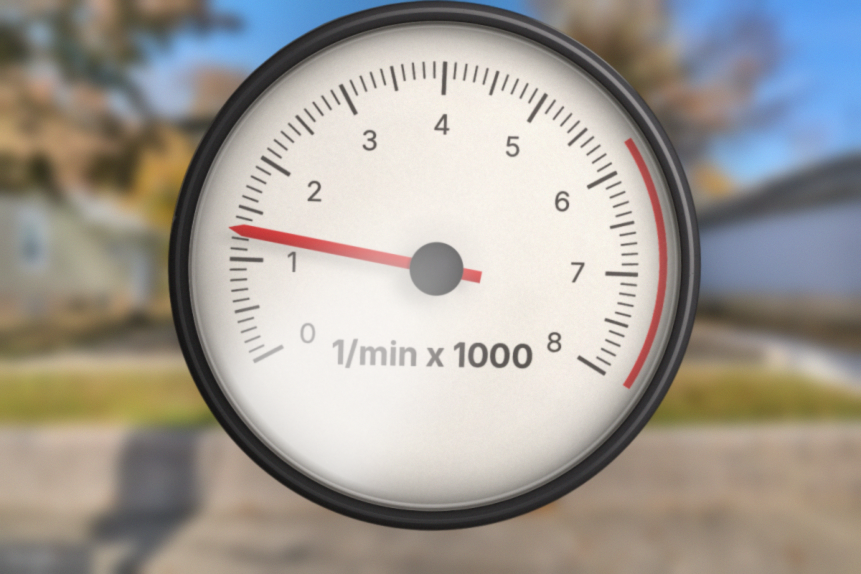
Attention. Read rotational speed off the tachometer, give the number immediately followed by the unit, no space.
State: 1300rpm
